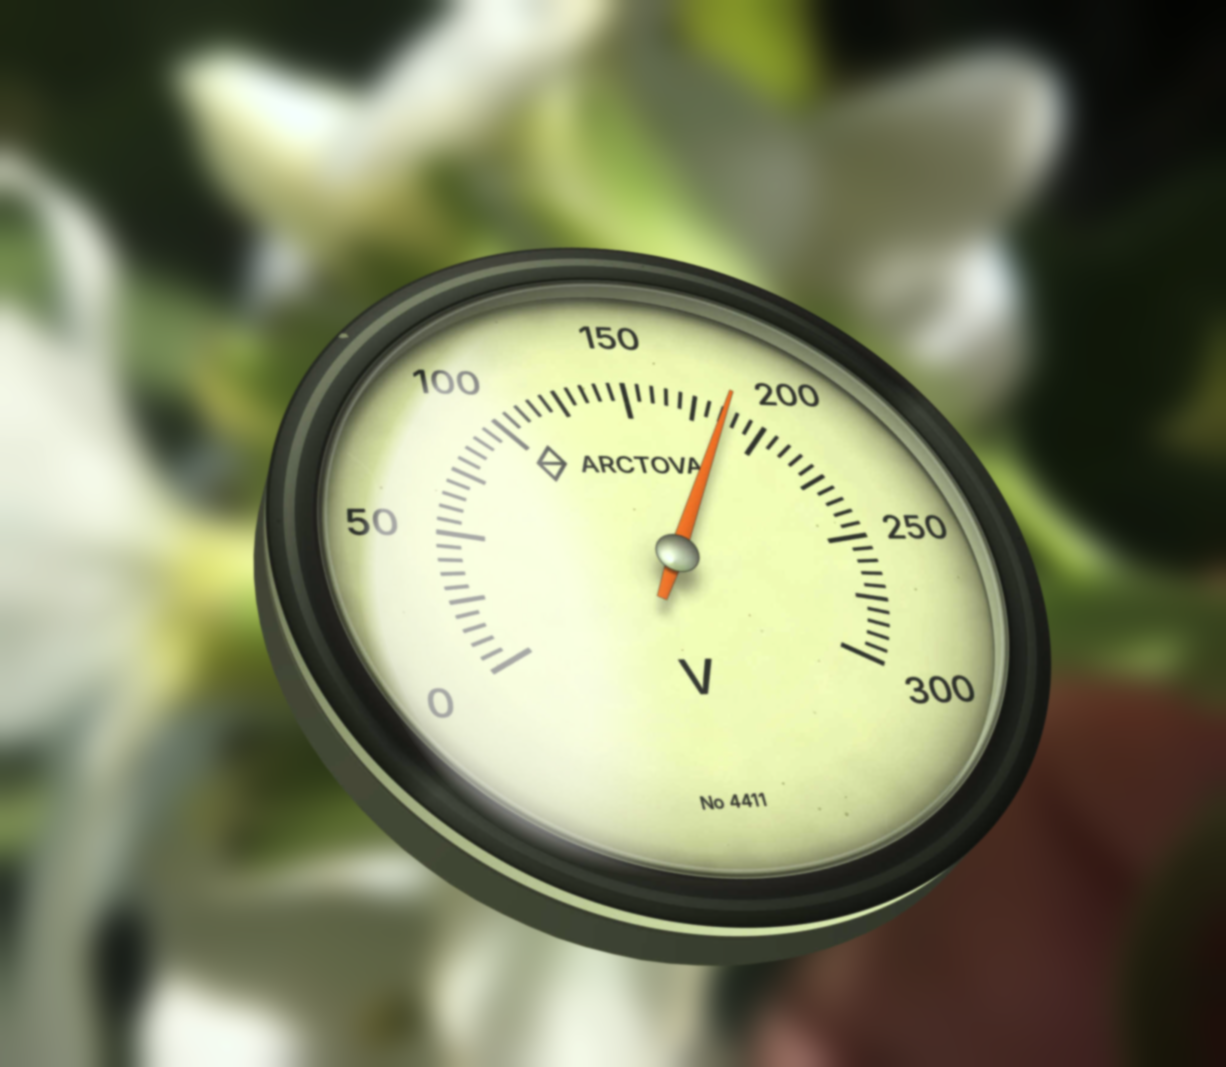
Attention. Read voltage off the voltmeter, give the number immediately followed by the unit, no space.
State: 185V
